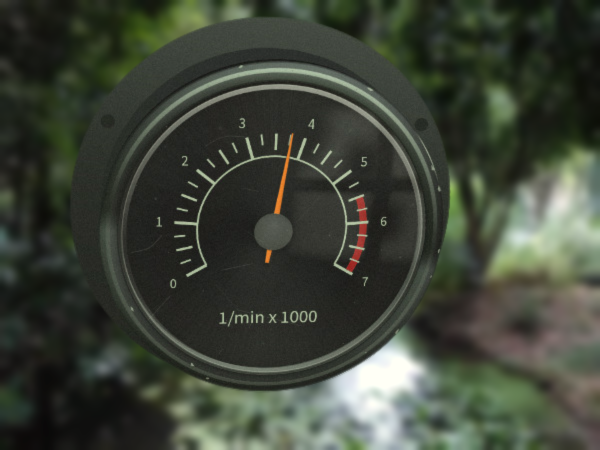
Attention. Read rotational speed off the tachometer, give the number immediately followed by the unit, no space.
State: 3750rpm
